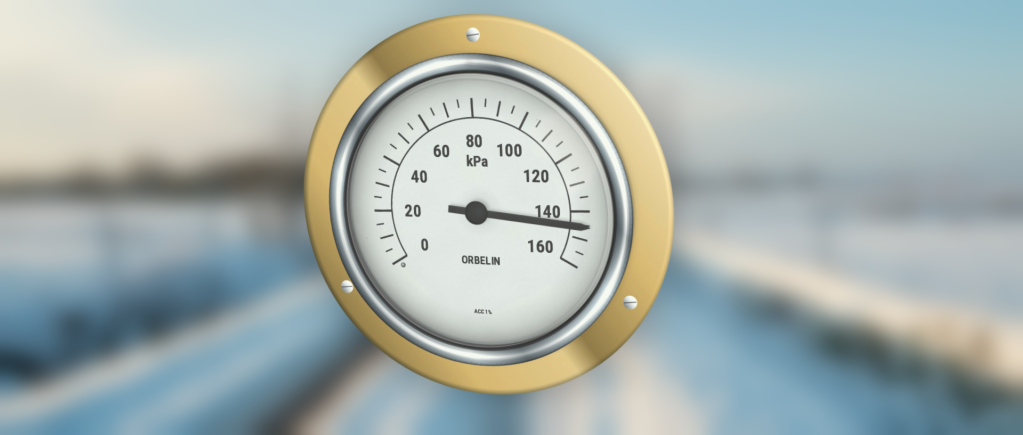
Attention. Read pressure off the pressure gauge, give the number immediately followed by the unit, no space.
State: 145kPa
